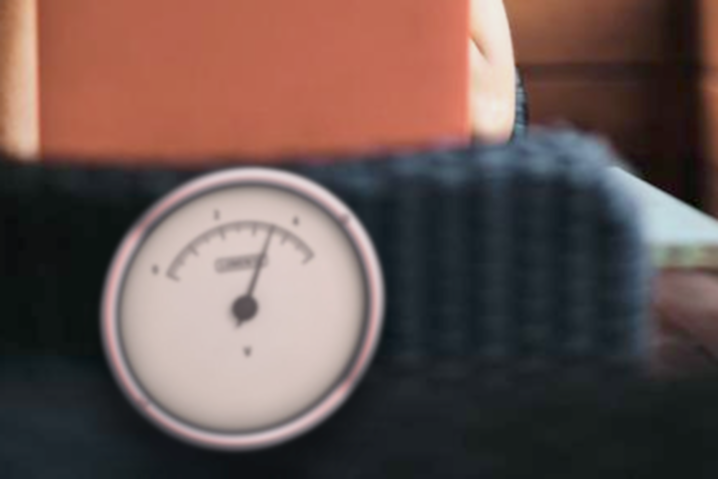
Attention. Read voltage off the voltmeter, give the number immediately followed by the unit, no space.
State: 3.5V
